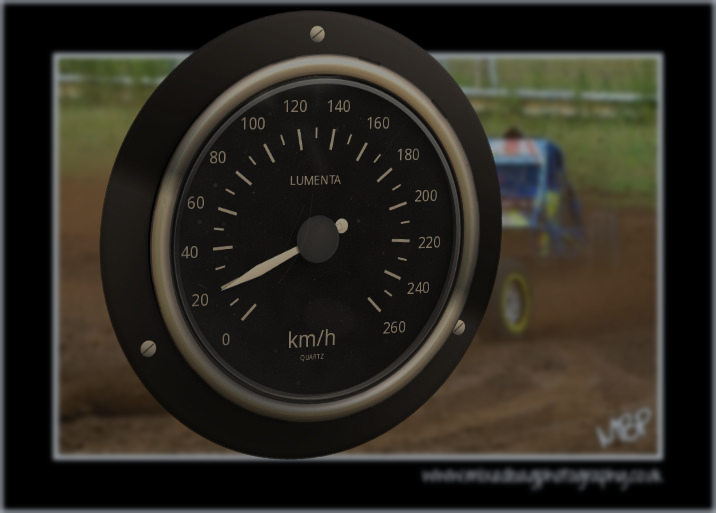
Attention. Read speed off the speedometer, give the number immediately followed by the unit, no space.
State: 20km/h
